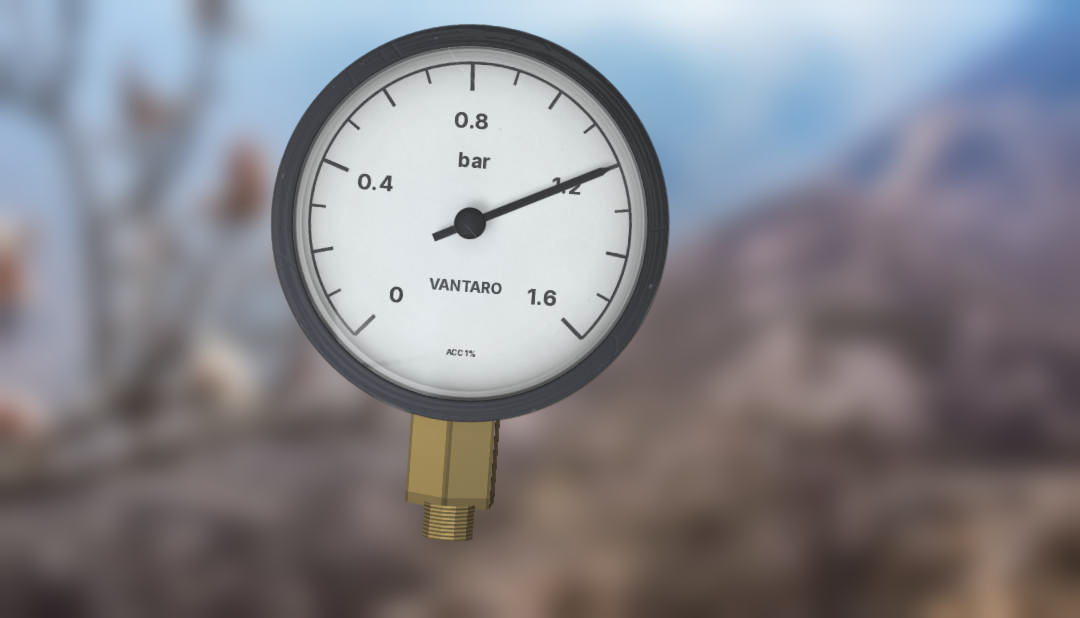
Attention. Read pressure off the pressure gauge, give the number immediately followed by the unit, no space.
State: 1.2bar
